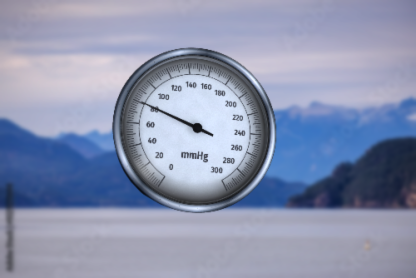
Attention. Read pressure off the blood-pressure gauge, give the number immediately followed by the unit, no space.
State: 80mmHg
